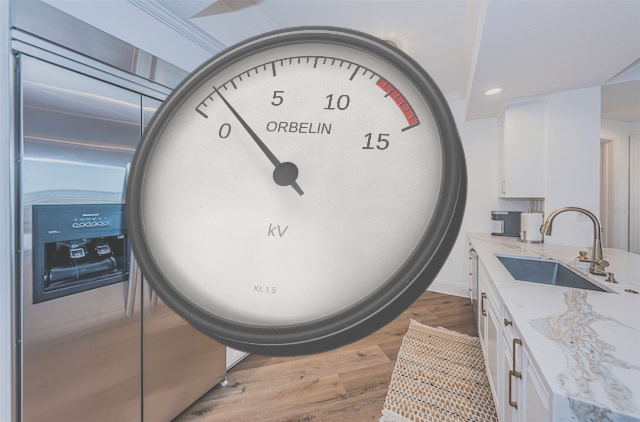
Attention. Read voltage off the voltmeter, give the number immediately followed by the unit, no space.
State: 1.5kV
